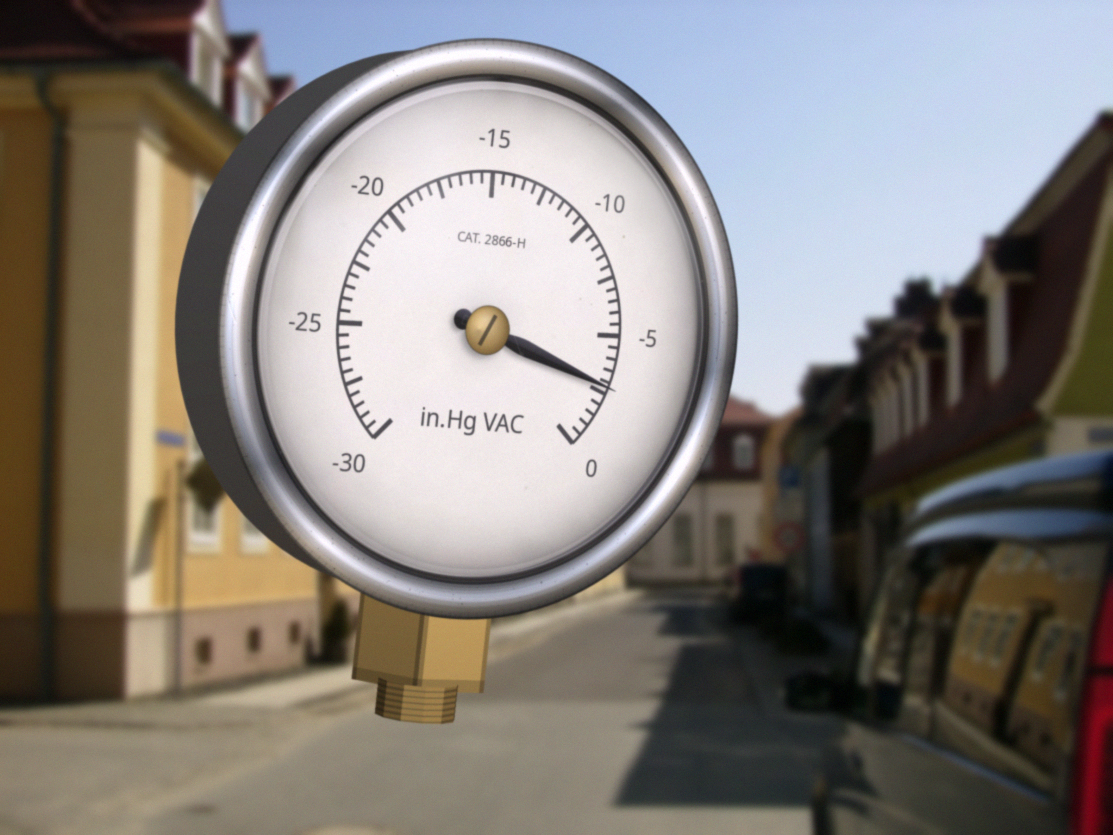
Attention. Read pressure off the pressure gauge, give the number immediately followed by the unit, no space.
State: -2.75inHg
